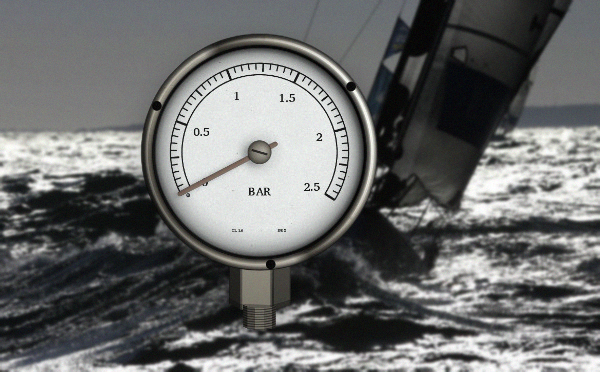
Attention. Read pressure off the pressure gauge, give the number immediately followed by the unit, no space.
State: 0bar
